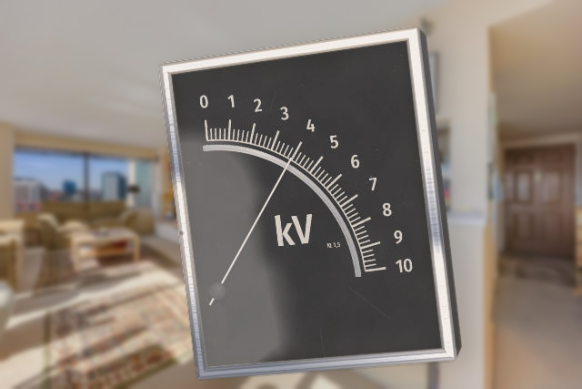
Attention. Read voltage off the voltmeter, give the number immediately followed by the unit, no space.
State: 4kV
